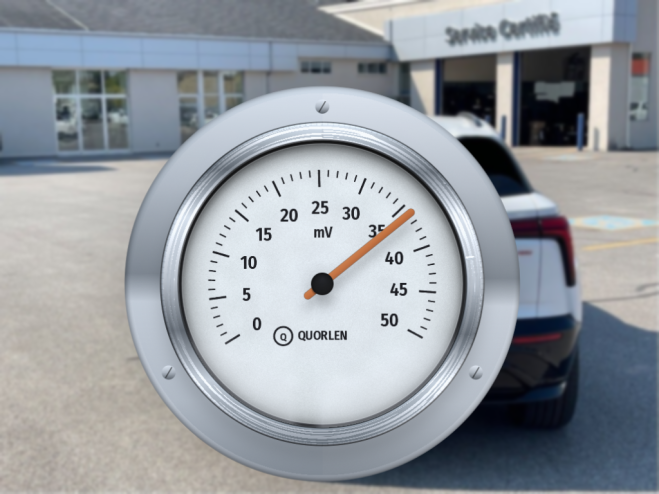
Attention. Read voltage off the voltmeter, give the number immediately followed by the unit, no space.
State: 36mV
